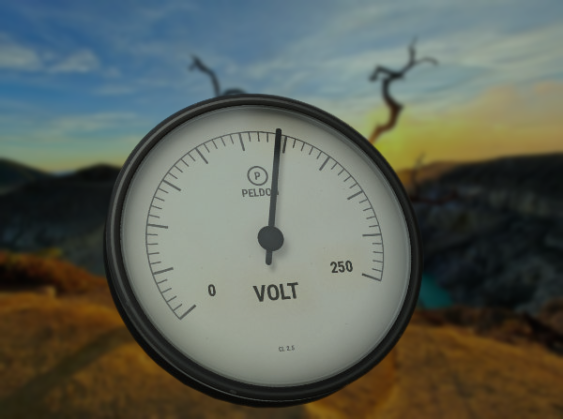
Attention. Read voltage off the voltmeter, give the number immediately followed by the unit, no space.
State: 145V
